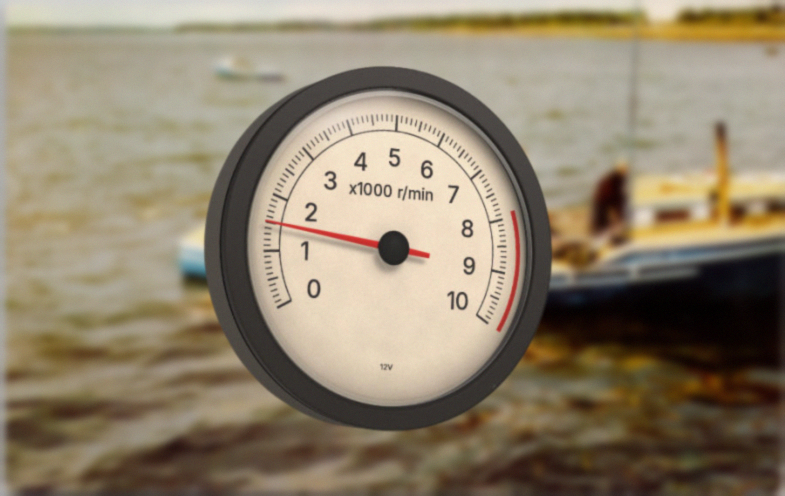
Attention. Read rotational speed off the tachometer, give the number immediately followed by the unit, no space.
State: 1500rpm
